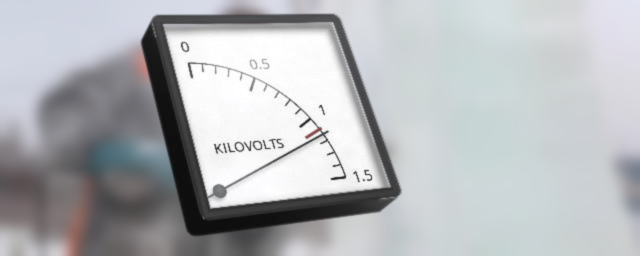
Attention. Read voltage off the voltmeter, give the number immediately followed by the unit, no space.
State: 1.15kV
